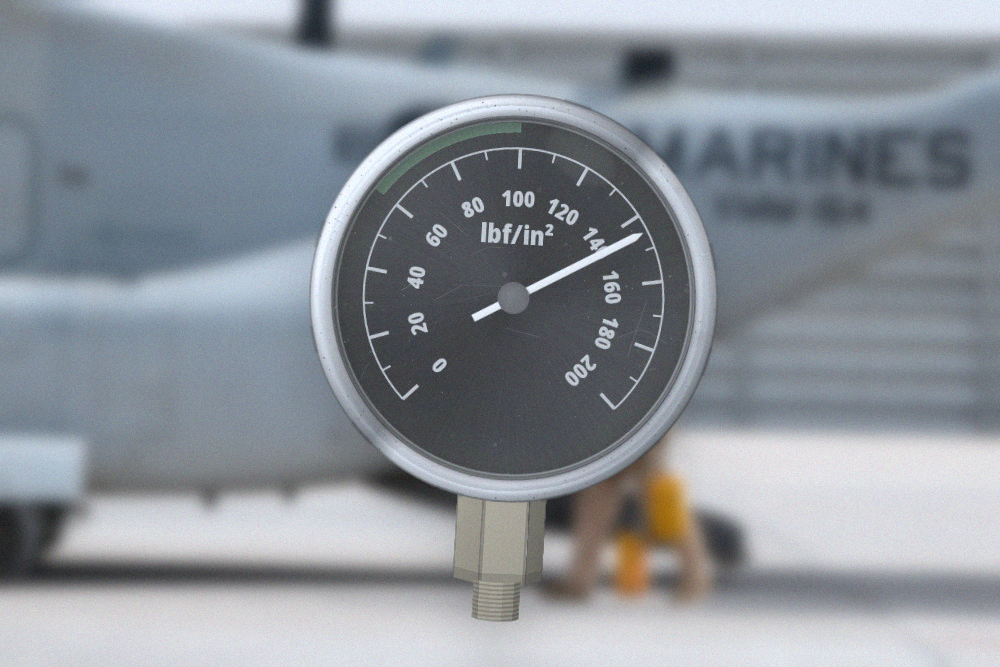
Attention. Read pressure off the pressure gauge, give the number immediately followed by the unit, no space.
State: 145psi
